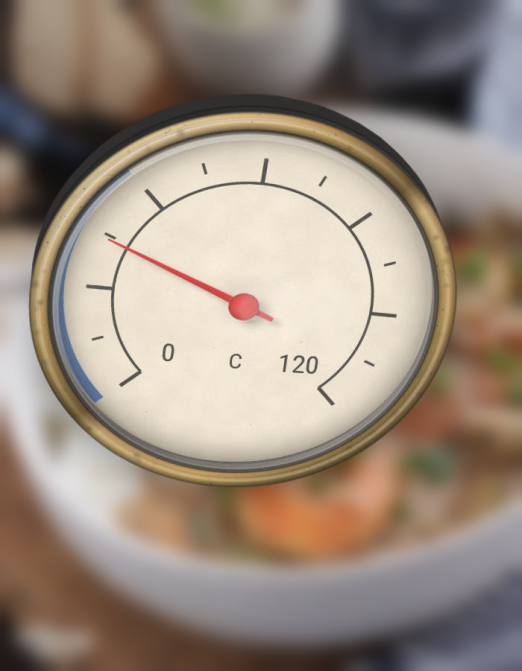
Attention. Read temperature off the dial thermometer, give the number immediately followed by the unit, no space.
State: 30°C
